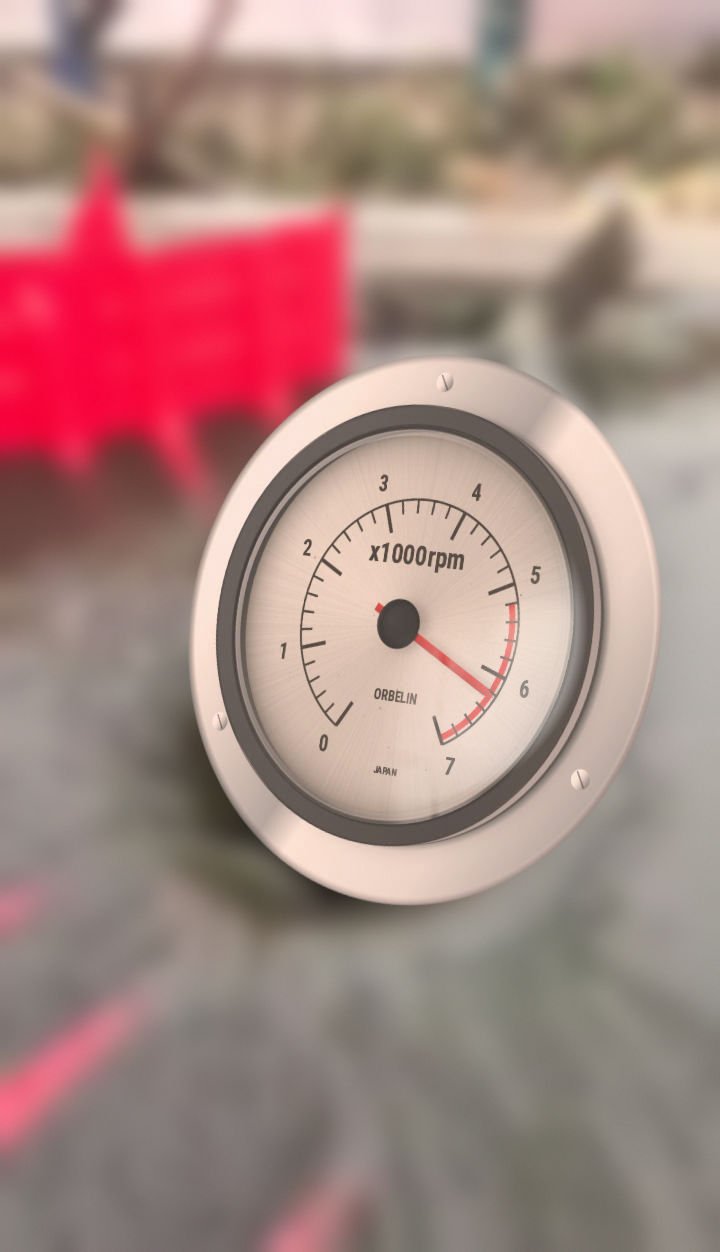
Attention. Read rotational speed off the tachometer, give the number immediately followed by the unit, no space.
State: 6200rpm
